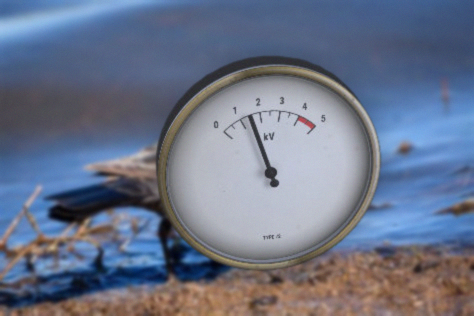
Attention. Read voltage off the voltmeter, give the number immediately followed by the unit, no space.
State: 1.5kV
